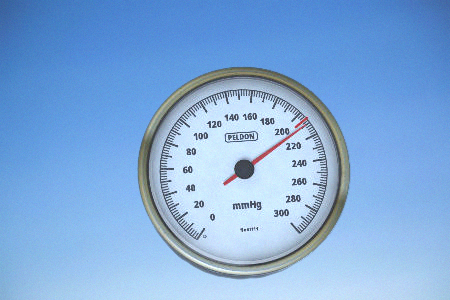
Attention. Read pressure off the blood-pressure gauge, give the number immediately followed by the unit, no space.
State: 210mmHg
